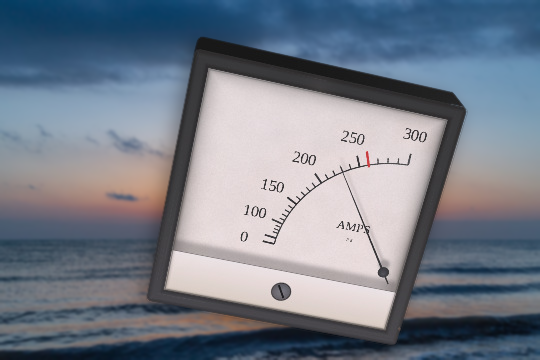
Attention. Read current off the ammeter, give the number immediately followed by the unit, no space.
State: 230A
